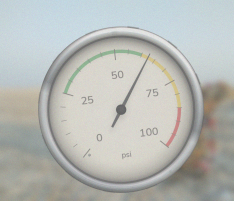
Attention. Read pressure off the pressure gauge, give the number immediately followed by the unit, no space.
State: 62.5psi
